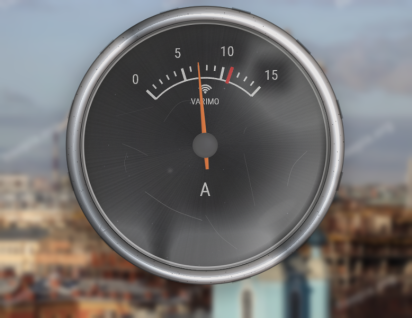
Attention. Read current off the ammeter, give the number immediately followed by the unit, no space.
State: 7A
